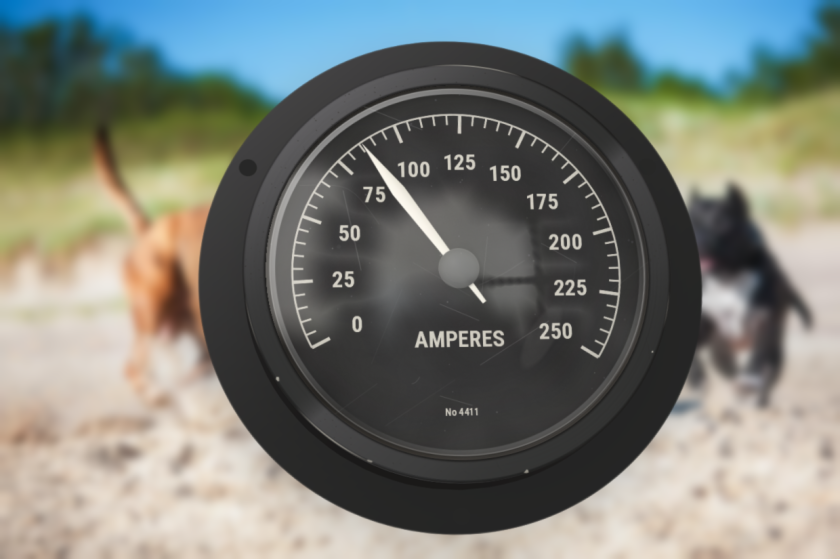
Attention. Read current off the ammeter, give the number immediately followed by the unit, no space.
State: 85A
